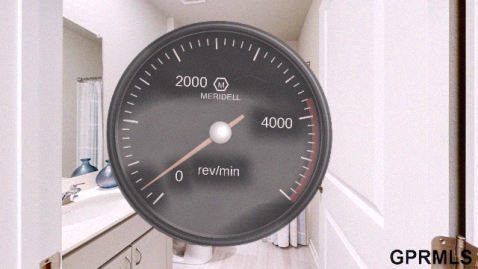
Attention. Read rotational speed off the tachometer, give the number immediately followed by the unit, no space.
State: 200rpm
